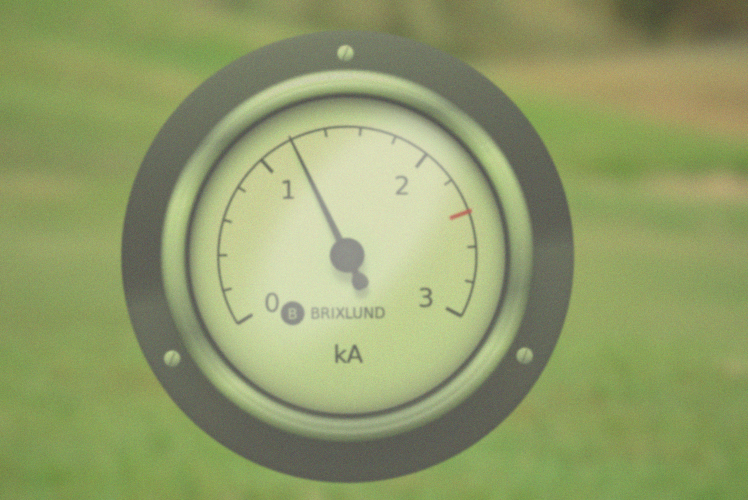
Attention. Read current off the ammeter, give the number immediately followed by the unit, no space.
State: 1.2kA
